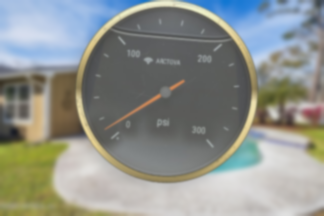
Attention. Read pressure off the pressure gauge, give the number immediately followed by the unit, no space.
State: 10psi
